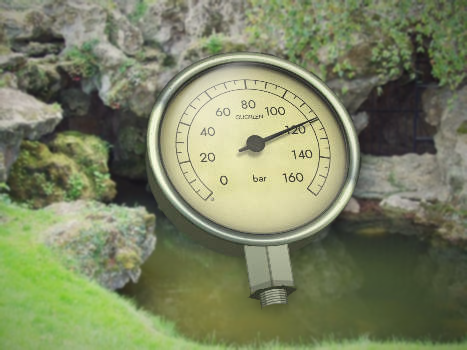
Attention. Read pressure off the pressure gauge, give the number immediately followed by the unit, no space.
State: 120bar
